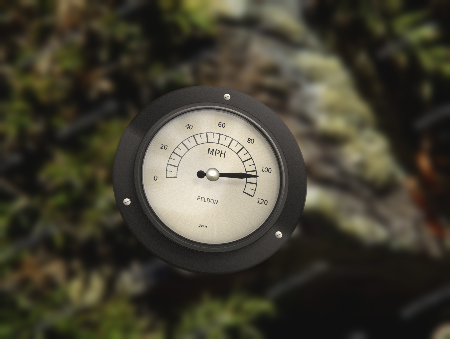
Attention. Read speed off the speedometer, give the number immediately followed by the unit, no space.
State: 105mph
